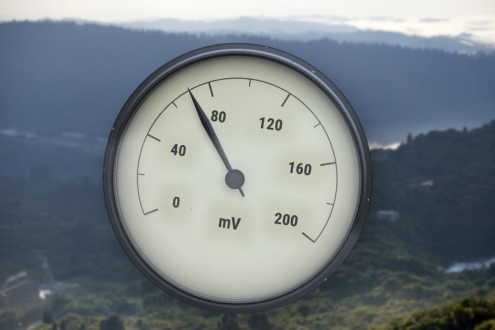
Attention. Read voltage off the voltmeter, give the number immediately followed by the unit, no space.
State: 70mV
